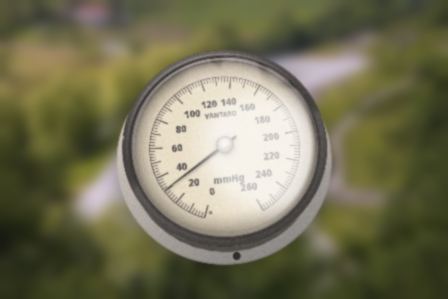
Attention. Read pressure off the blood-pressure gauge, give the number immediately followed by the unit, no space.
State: 30mmHg
